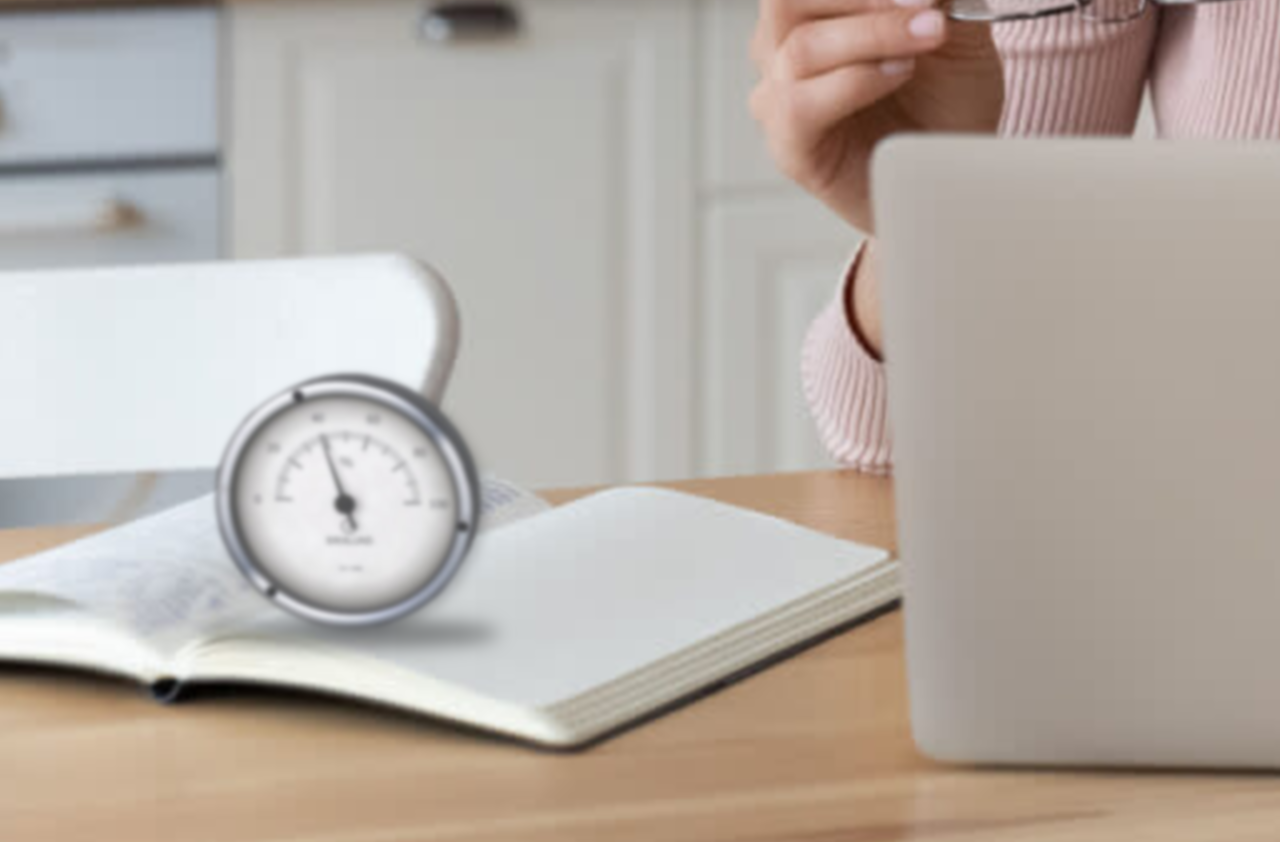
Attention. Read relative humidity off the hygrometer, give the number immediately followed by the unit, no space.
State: 40%
